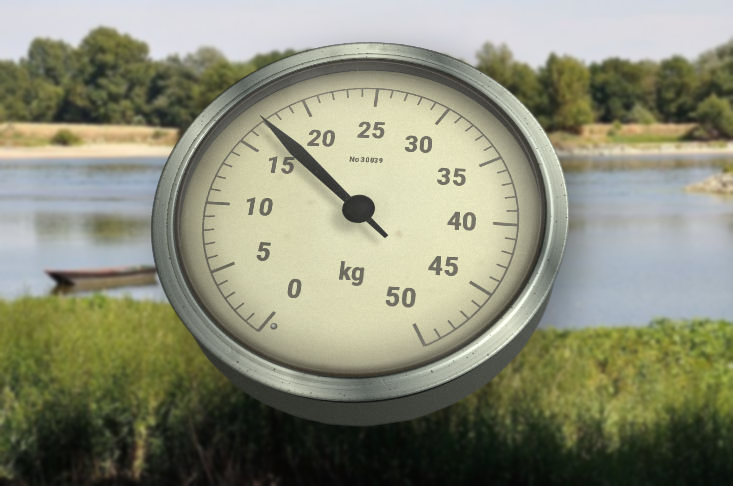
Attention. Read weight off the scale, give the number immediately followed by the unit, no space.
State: 17kg
